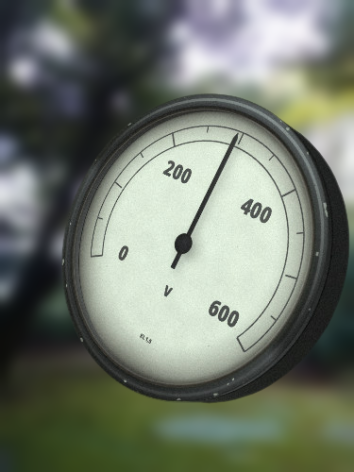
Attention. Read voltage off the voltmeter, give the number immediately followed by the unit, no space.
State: 300V
